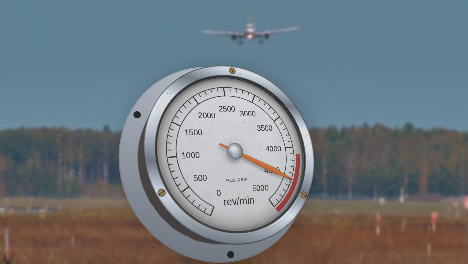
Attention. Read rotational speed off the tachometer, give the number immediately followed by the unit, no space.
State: 4500rpm
